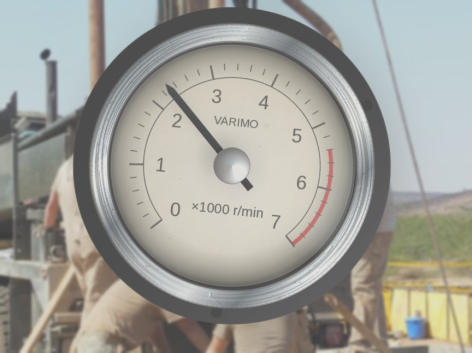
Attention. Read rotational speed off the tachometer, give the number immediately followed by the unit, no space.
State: 2300rpm
